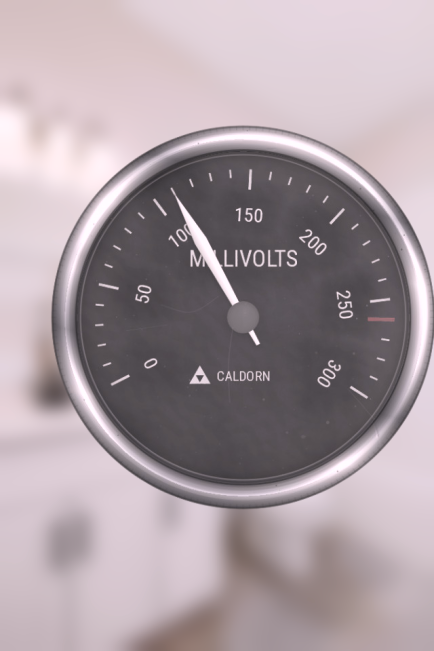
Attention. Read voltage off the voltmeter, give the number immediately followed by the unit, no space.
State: 110mV
